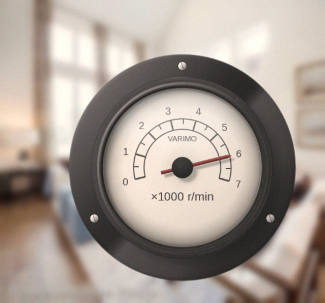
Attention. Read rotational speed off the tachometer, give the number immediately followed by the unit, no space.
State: 6000rpm
